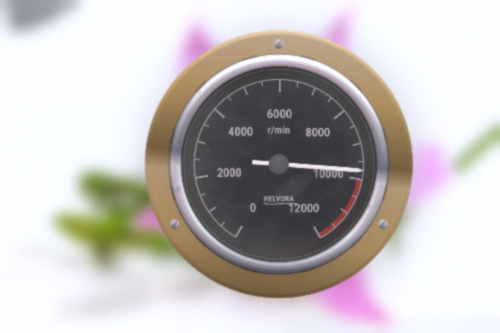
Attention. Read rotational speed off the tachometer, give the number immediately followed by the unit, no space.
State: 9750rpm
